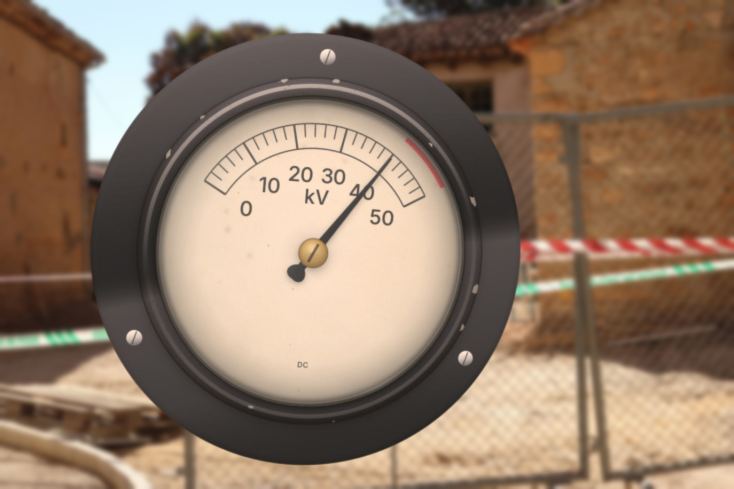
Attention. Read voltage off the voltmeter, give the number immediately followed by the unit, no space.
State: 40kV
